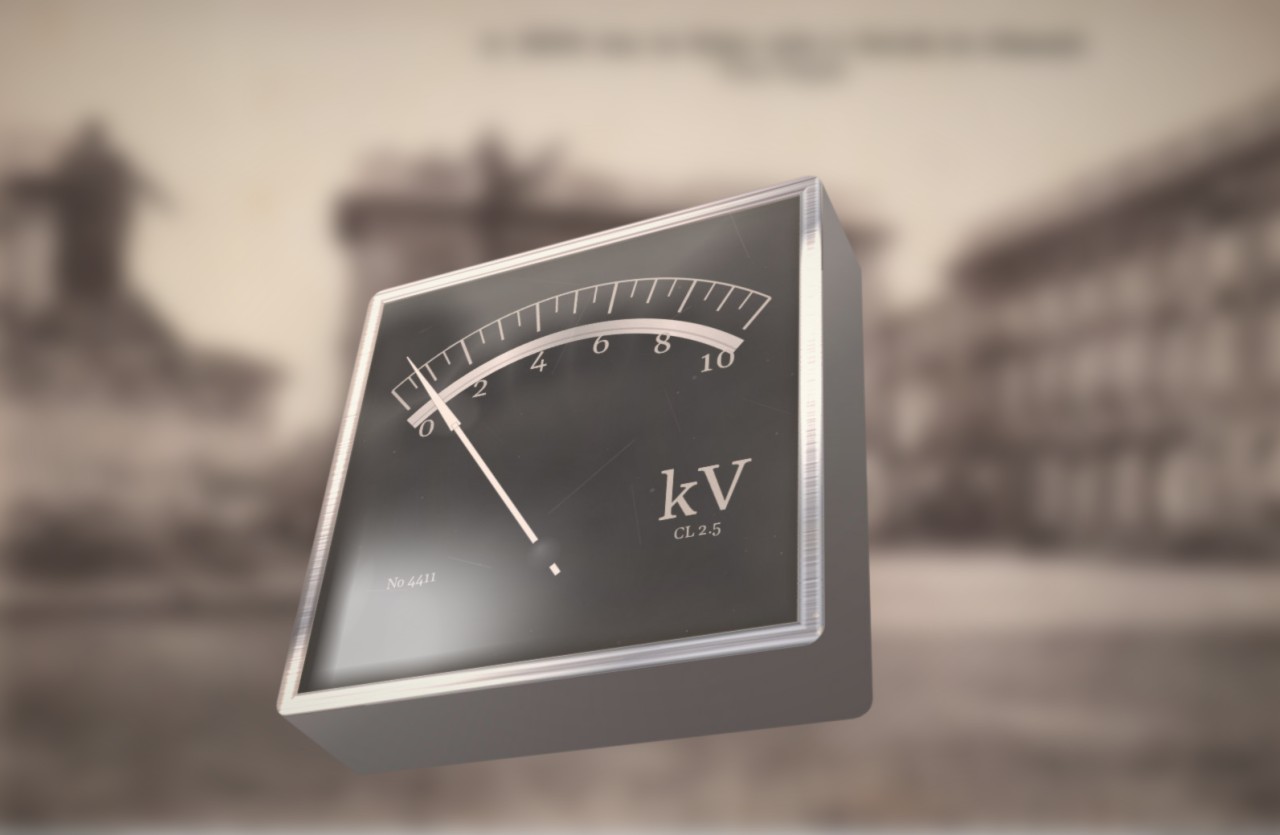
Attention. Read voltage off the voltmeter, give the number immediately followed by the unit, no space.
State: 0.75kV
